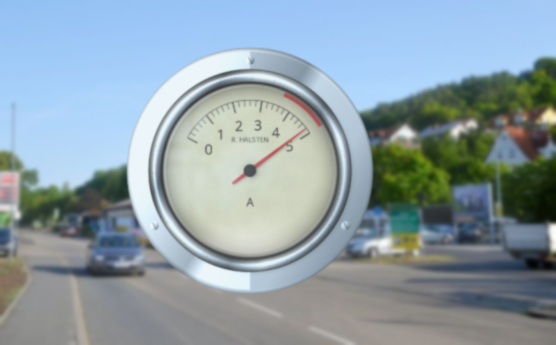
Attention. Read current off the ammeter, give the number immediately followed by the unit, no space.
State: 4.8A
